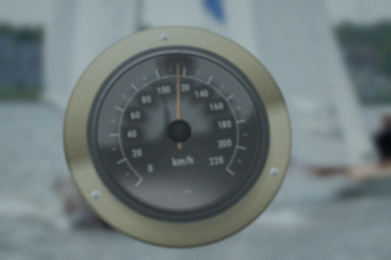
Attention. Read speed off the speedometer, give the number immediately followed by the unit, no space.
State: 115km/h
